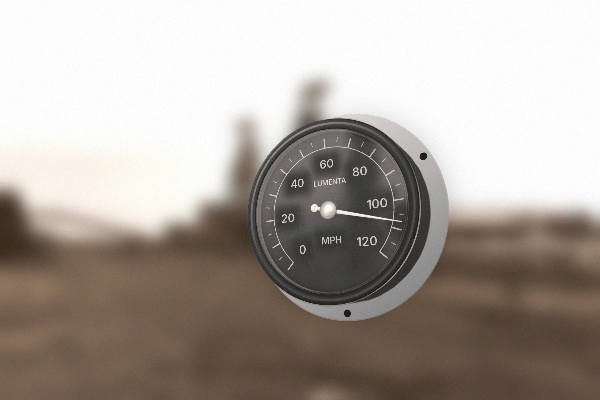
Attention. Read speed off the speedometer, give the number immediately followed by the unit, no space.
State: 107.5mph
